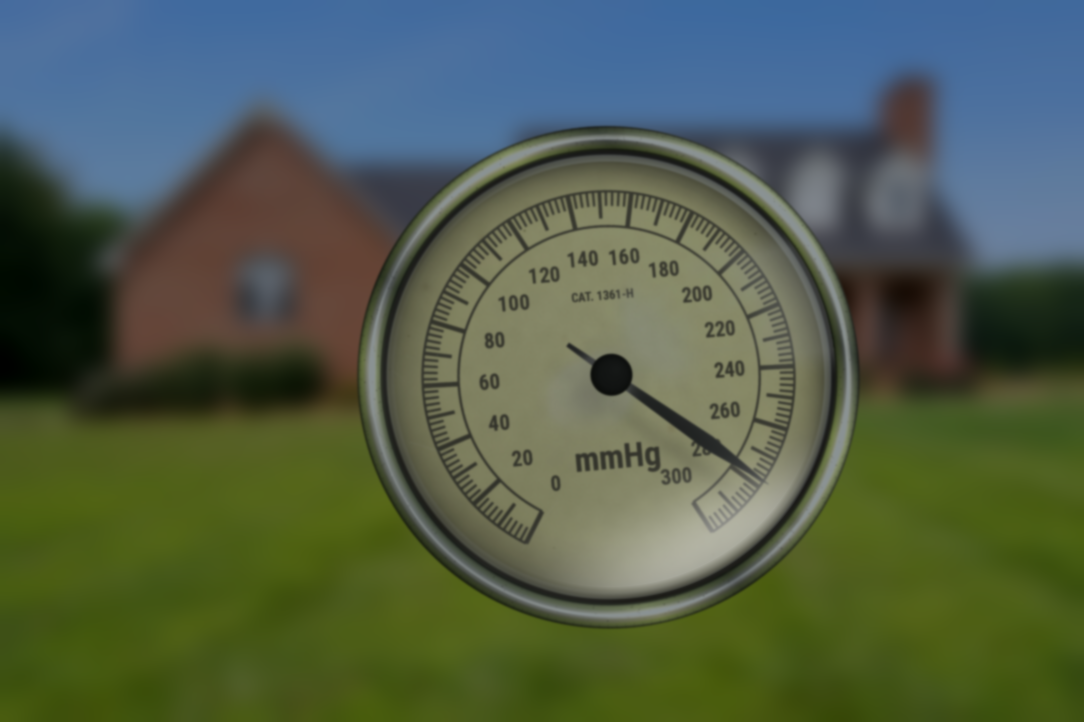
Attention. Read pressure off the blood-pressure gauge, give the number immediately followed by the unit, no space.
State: 278mmHg
